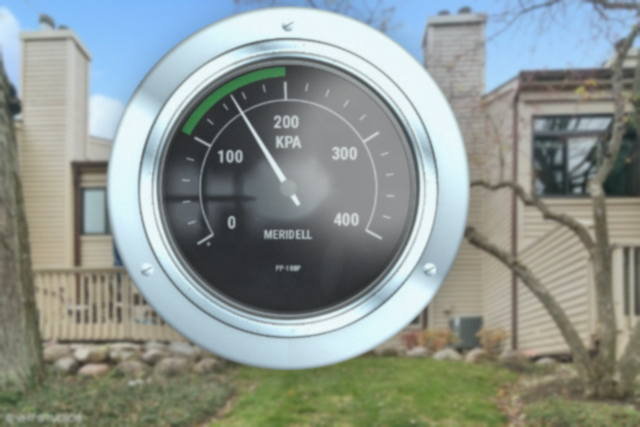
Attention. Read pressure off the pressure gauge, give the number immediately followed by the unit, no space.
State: 150kPa
